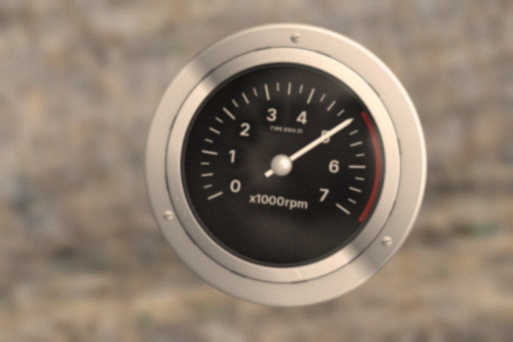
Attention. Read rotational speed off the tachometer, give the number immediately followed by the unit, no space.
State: 5000rpm
